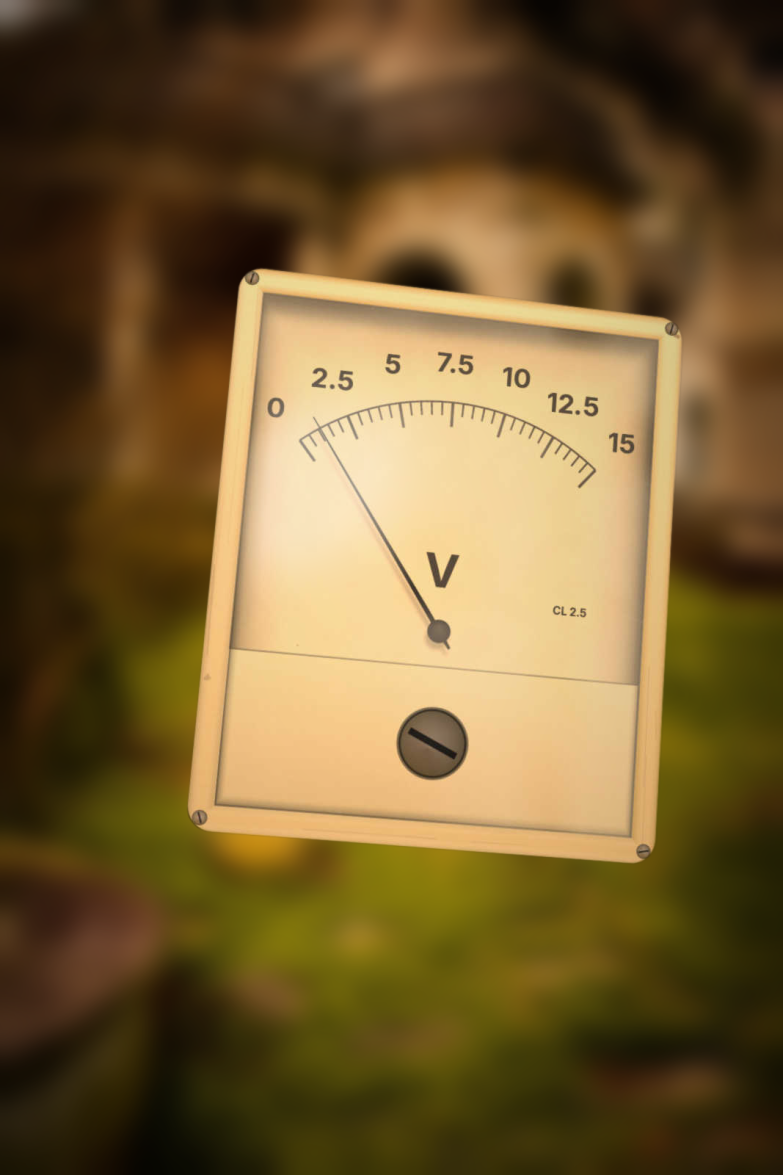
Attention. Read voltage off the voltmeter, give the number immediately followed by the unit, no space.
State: 1V
